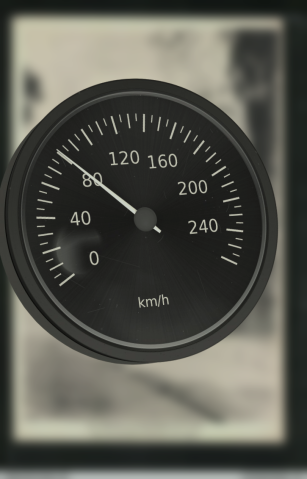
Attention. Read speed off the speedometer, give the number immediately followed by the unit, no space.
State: 80km/h
